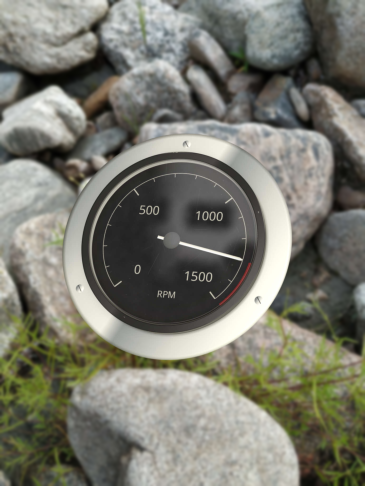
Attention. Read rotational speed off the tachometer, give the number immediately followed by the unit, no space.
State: 1300rpm
